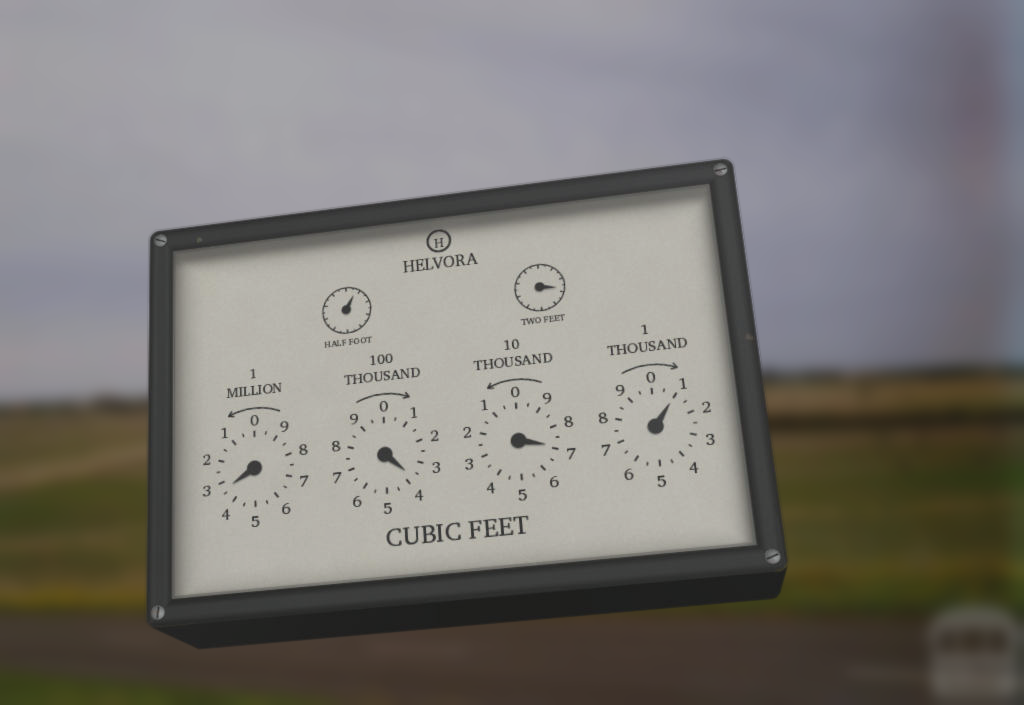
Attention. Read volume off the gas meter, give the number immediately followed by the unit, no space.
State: 337100ft³
